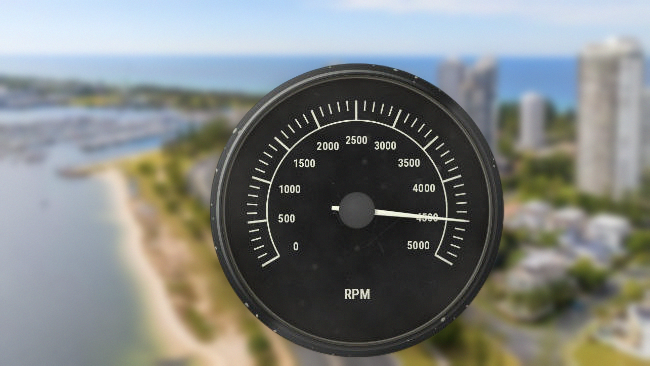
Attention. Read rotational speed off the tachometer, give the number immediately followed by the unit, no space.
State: 4500rpm
